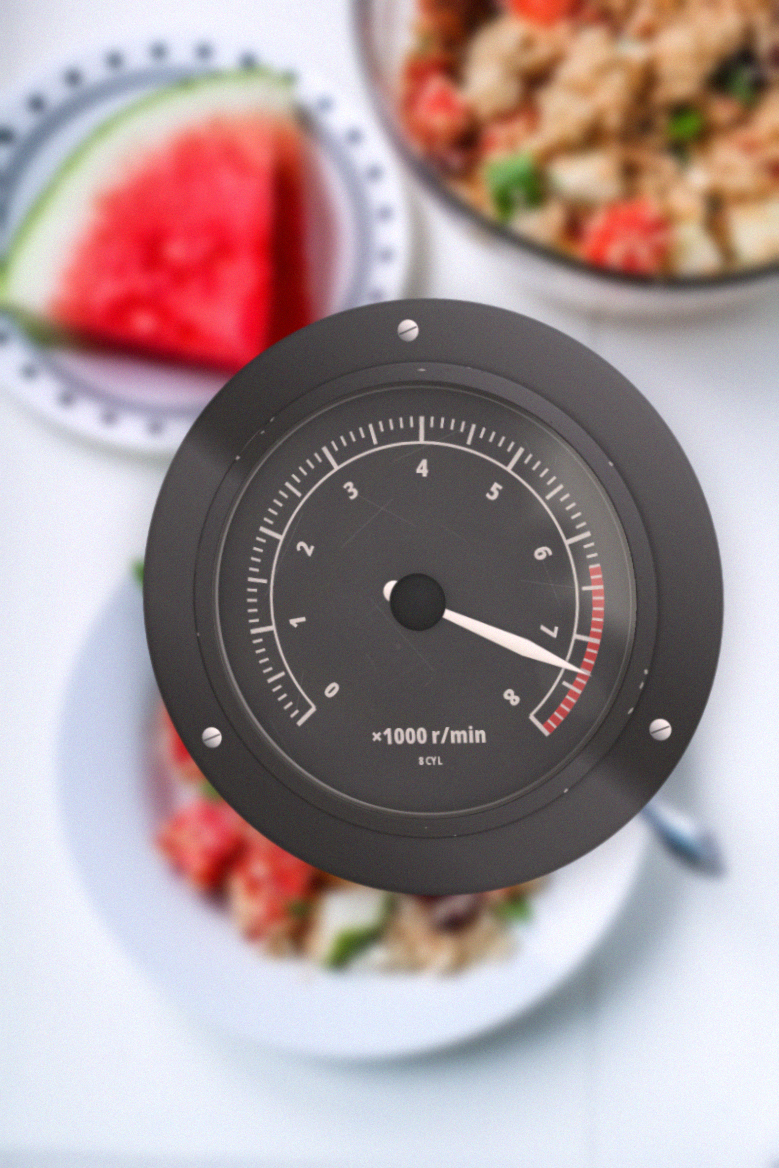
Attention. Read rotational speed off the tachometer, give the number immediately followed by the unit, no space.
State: 7300rpm
